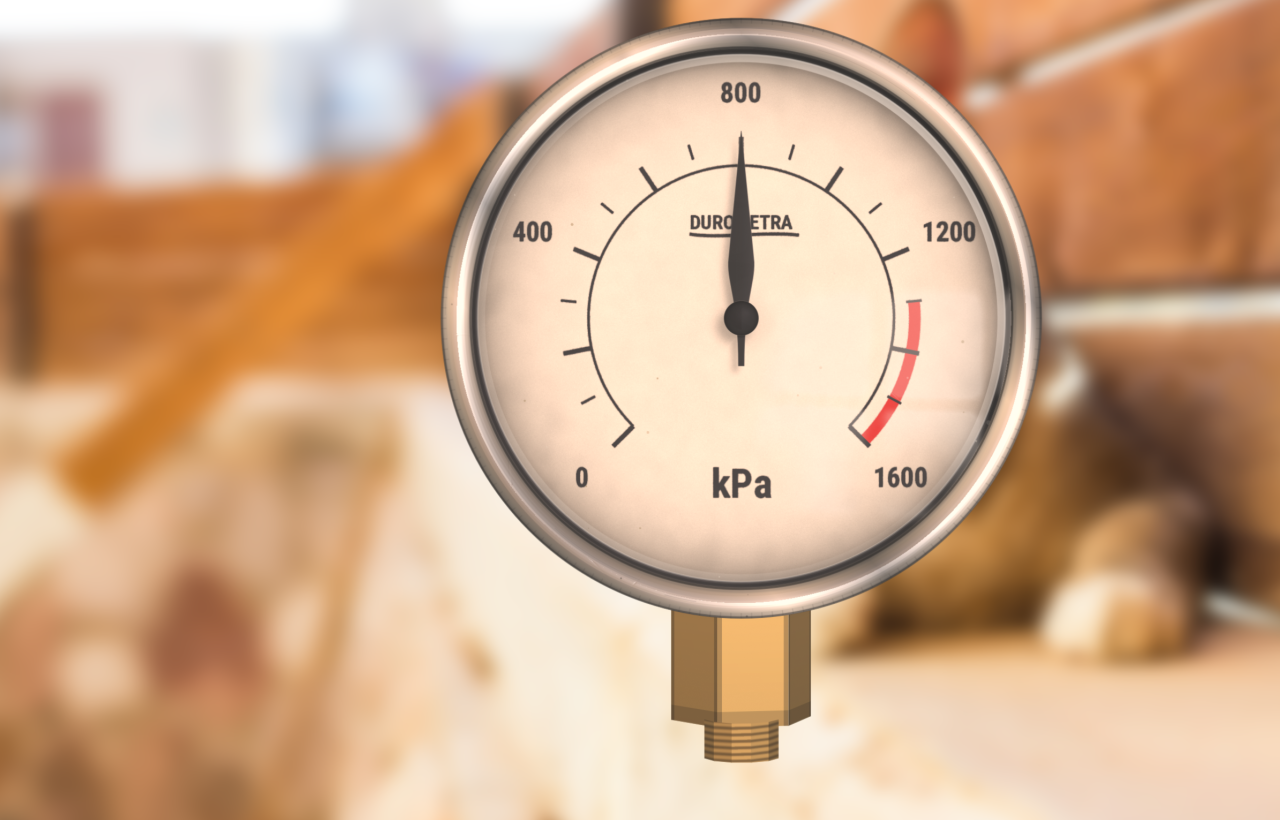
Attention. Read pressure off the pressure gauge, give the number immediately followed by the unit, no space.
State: 800kPa
